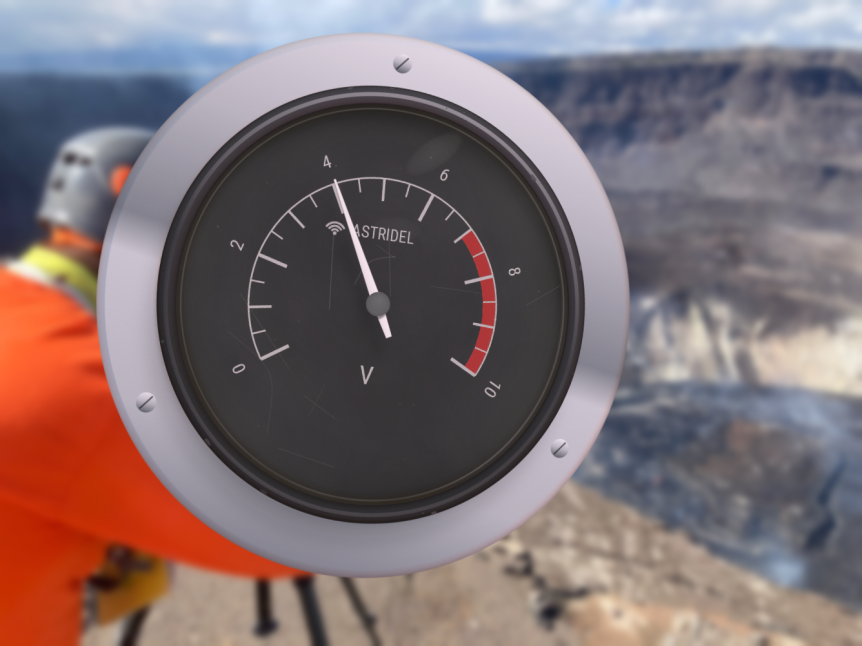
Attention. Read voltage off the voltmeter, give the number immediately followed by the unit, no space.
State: 4V
